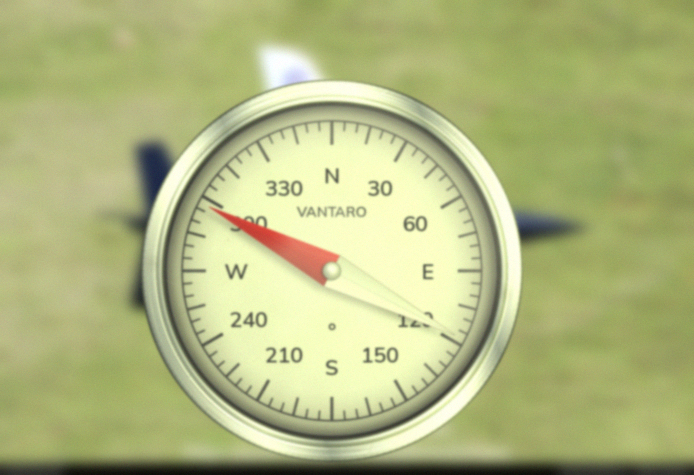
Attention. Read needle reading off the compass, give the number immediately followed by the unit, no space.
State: 297.5°
